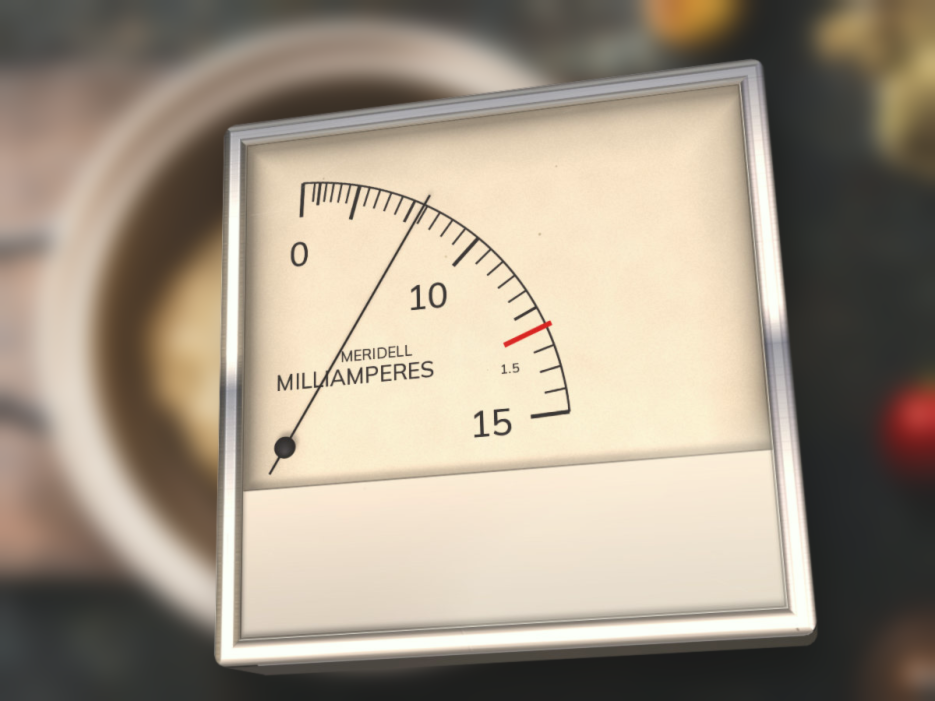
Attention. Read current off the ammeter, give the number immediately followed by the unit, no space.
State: 8mA
